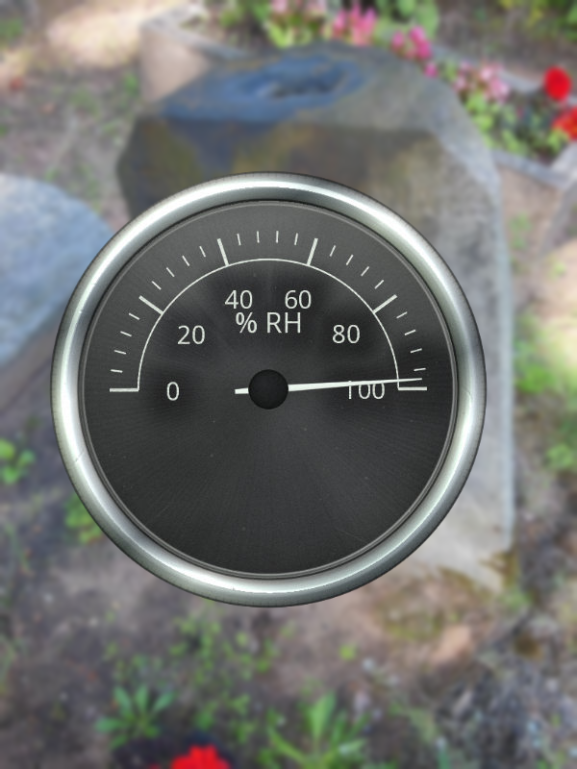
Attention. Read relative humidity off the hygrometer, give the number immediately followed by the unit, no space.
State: 98%
